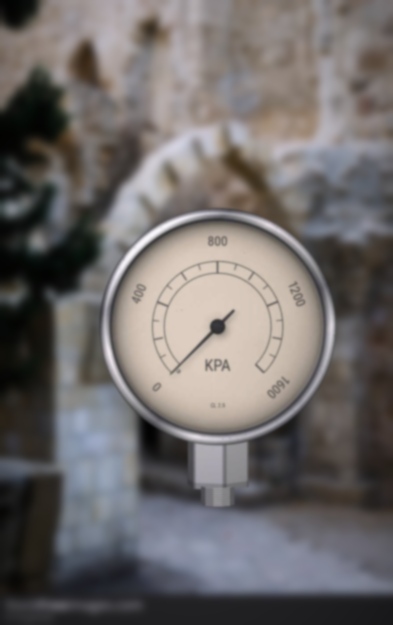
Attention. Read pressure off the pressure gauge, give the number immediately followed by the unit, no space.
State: 0kPa
